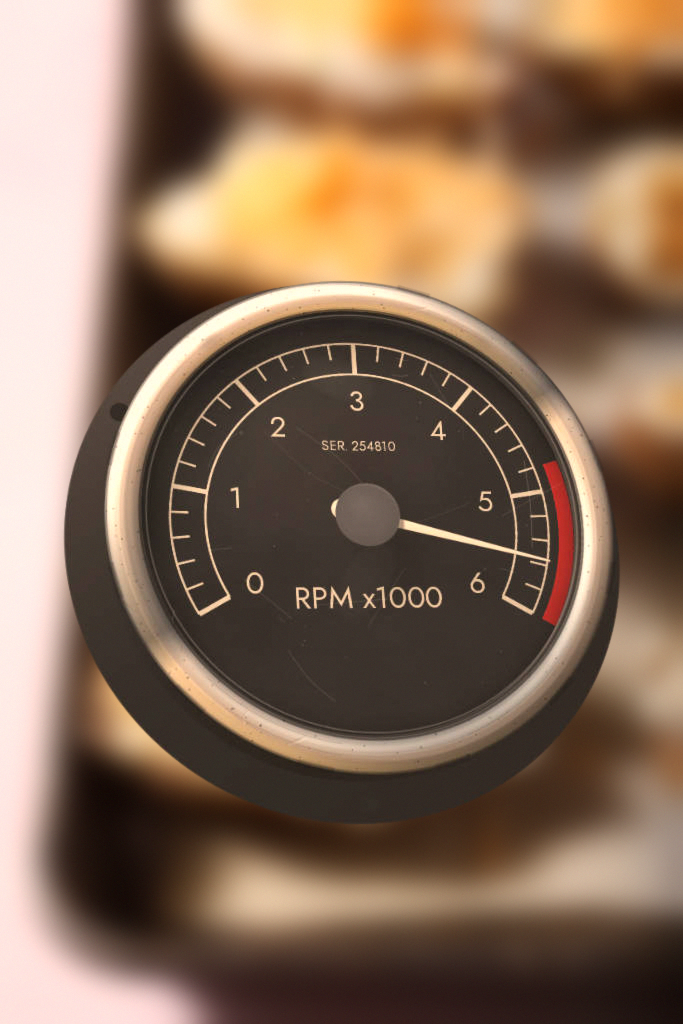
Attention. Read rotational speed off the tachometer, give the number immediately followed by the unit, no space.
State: 5600rpm
